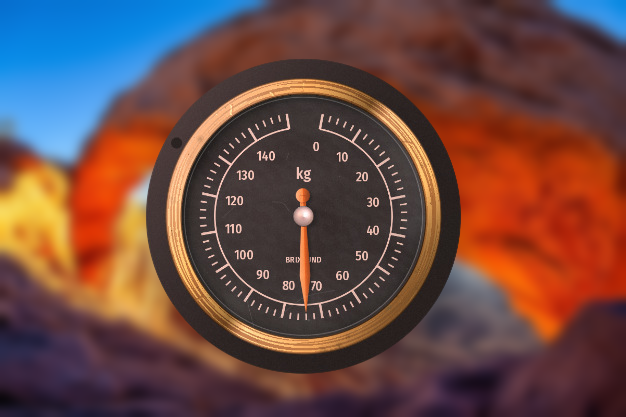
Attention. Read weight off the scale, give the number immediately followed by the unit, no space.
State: 74kg
